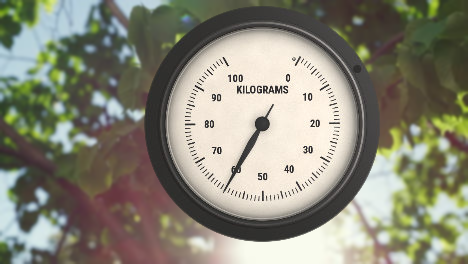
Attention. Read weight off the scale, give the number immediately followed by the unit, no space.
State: 60kg
